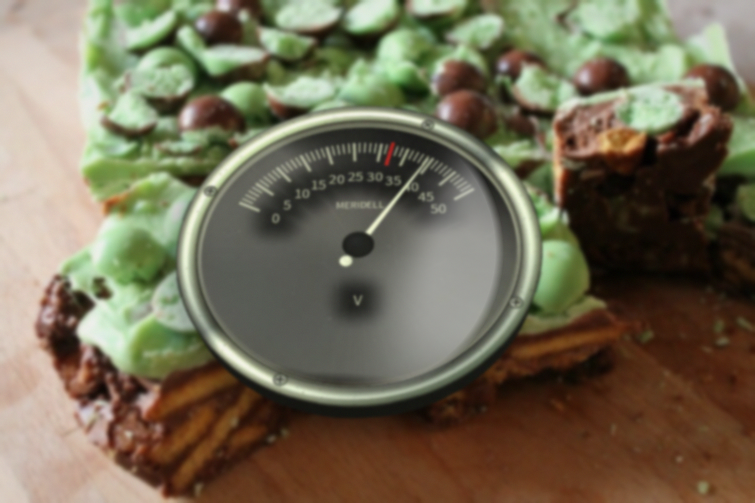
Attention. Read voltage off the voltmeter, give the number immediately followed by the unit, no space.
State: 40V
